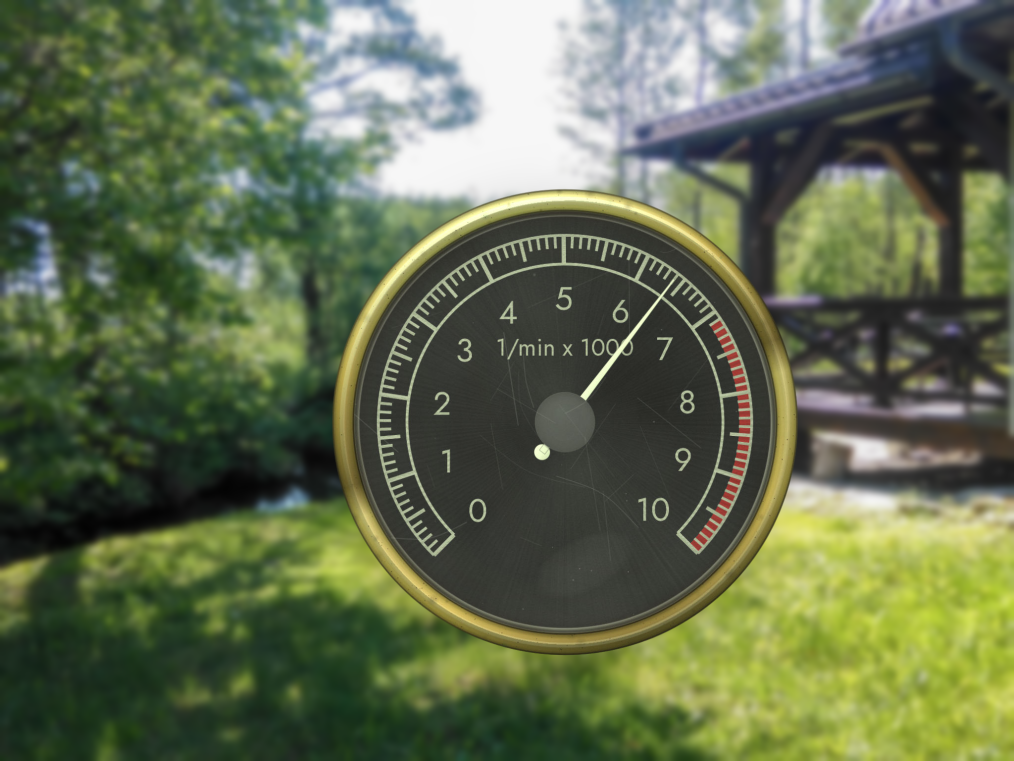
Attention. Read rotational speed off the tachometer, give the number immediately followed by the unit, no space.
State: 6400rpm
